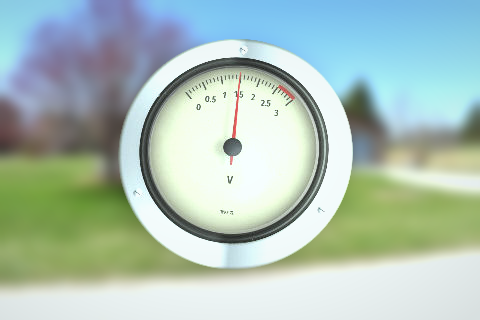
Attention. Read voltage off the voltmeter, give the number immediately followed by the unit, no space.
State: 1.5V
